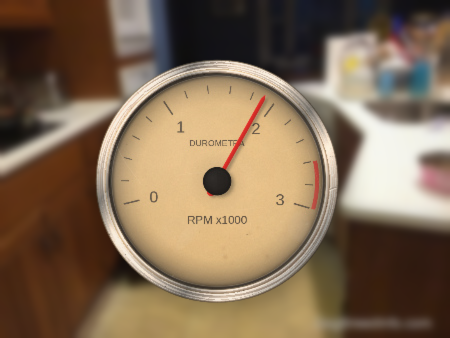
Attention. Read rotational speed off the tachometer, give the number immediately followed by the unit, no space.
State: 1900rpm
